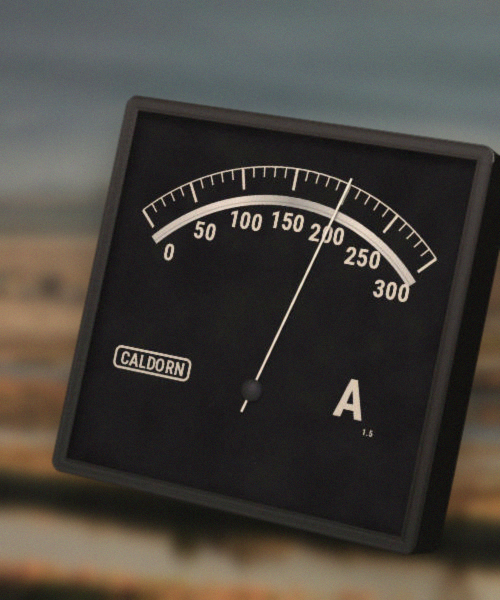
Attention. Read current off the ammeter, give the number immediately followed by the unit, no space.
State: 200A
